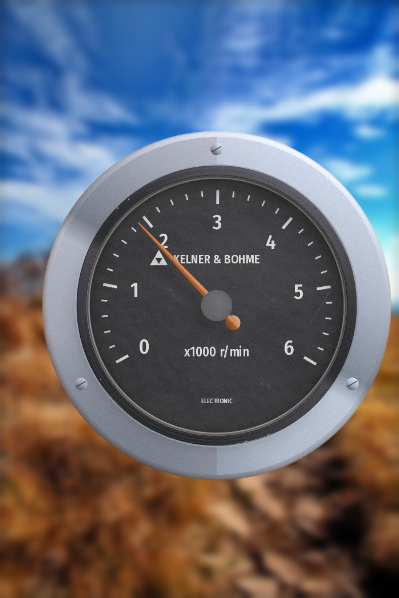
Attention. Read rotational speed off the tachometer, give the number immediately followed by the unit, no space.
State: 1900rpm
